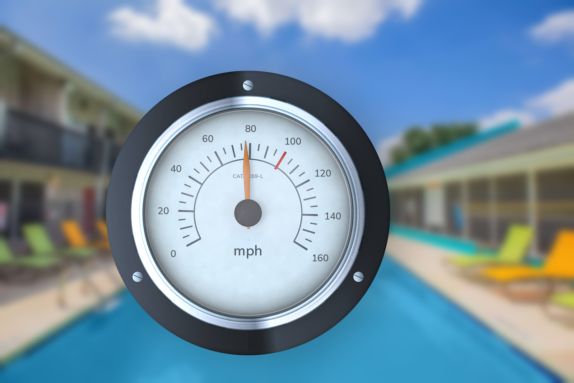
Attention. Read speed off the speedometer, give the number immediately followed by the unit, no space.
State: 77.5mph
